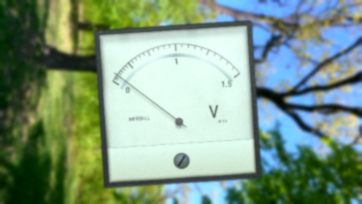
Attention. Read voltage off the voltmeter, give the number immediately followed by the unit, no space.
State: 0.25V
